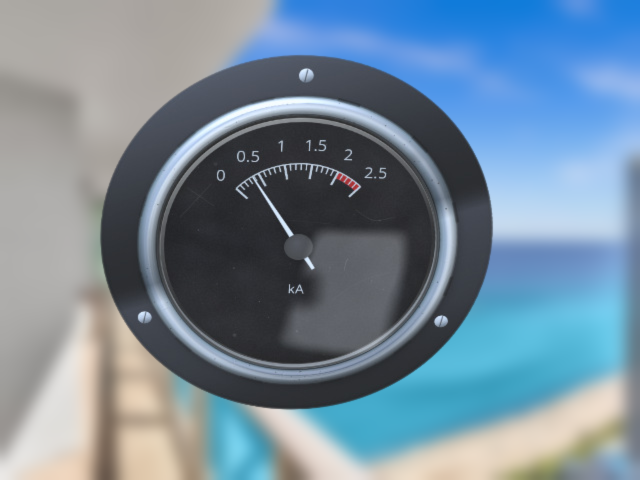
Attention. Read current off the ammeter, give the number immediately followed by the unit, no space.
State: 0.4kA
